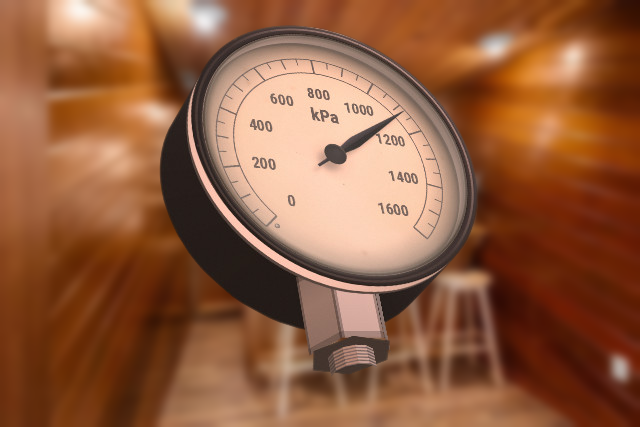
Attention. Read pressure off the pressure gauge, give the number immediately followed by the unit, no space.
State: 1125kPa
